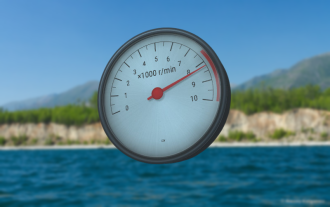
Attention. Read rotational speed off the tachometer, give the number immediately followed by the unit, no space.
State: 8250rpm
